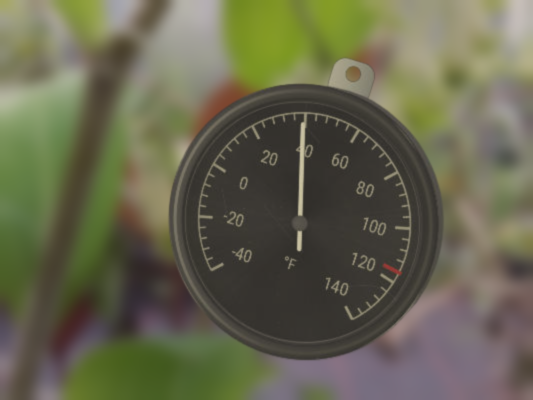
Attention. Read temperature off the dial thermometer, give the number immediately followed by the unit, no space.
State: 40°F
